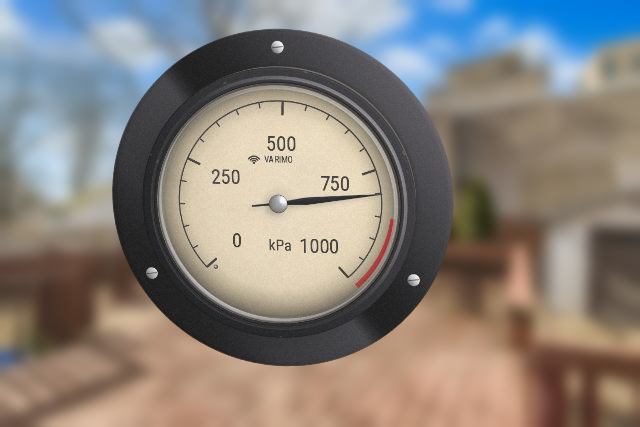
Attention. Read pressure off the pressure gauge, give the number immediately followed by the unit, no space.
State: 800kPa
